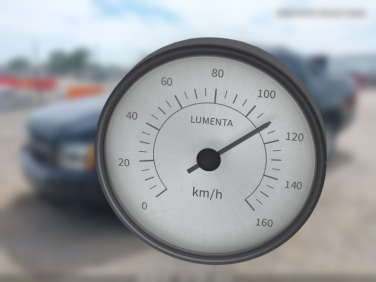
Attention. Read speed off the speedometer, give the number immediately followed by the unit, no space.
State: 110km/h
